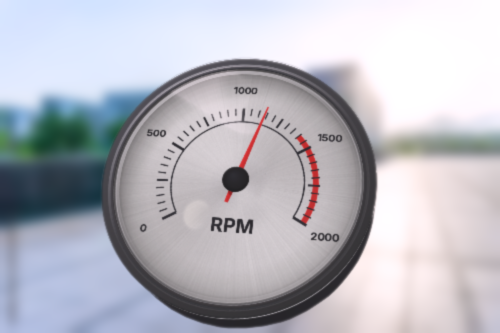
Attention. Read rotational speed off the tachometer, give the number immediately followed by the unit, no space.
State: 1150rpm
